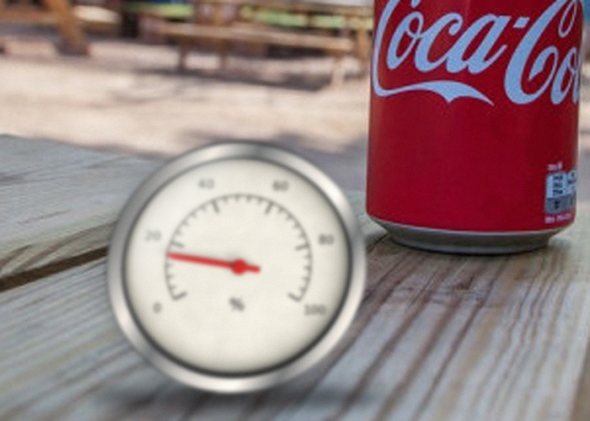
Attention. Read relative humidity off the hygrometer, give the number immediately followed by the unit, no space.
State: 16%
